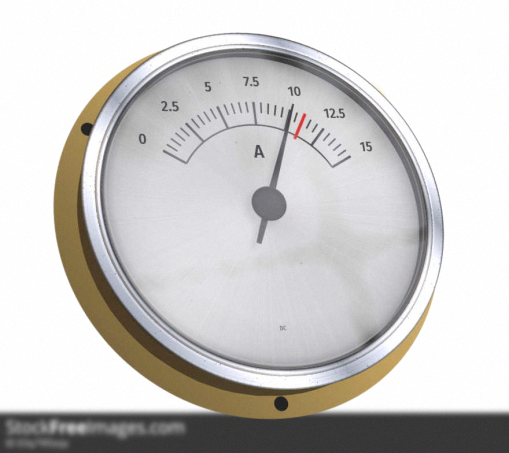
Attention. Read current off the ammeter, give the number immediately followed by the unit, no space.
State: 10A
